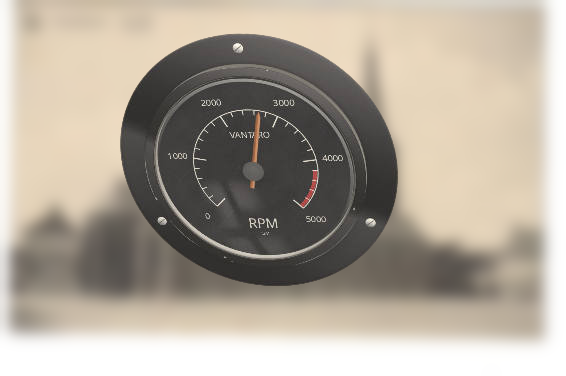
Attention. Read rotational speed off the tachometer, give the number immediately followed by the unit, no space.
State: 2700rpm
